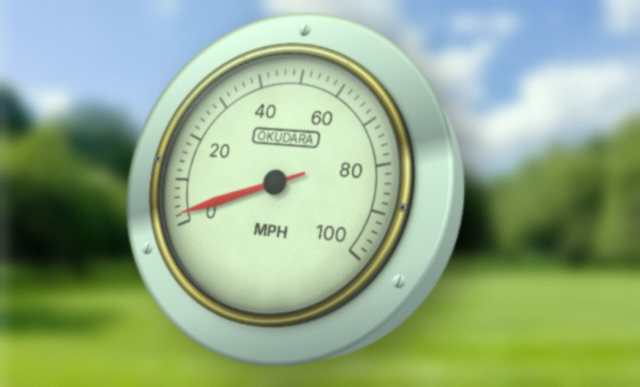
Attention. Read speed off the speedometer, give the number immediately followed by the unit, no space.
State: 2mph
